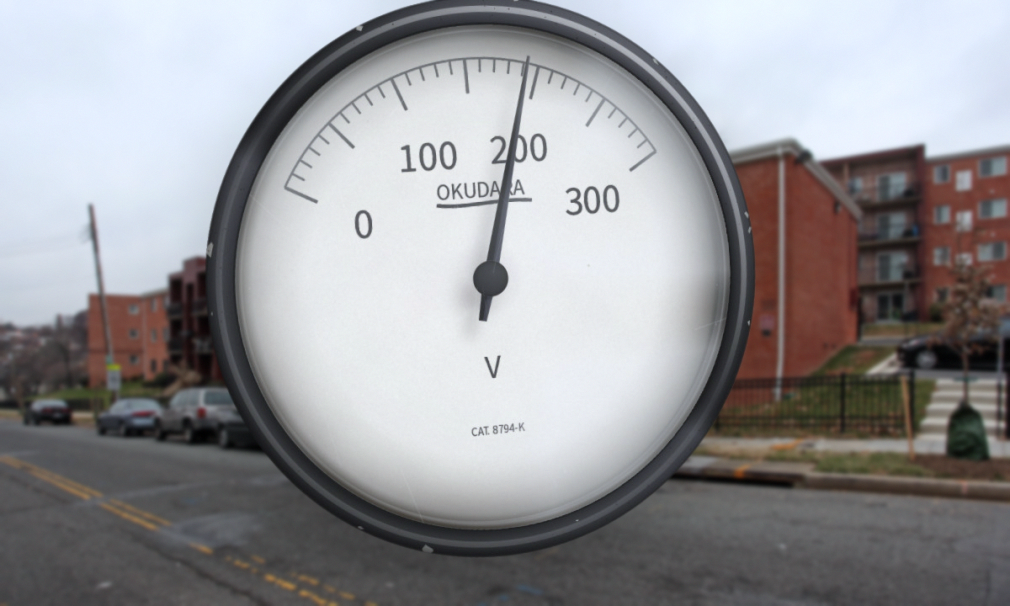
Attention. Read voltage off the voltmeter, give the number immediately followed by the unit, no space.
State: 190V
